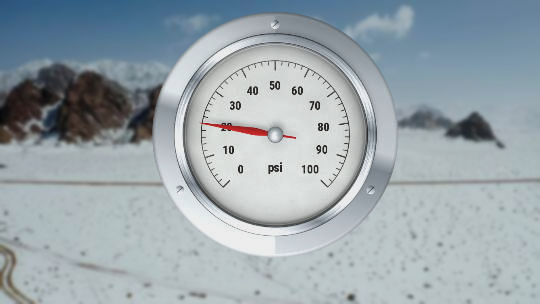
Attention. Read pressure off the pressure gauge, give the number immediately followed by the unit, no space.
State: 20psi
